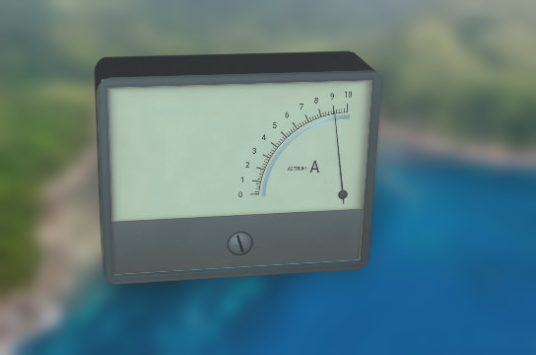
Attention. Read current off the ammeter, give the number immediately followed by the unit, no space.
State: 9A
